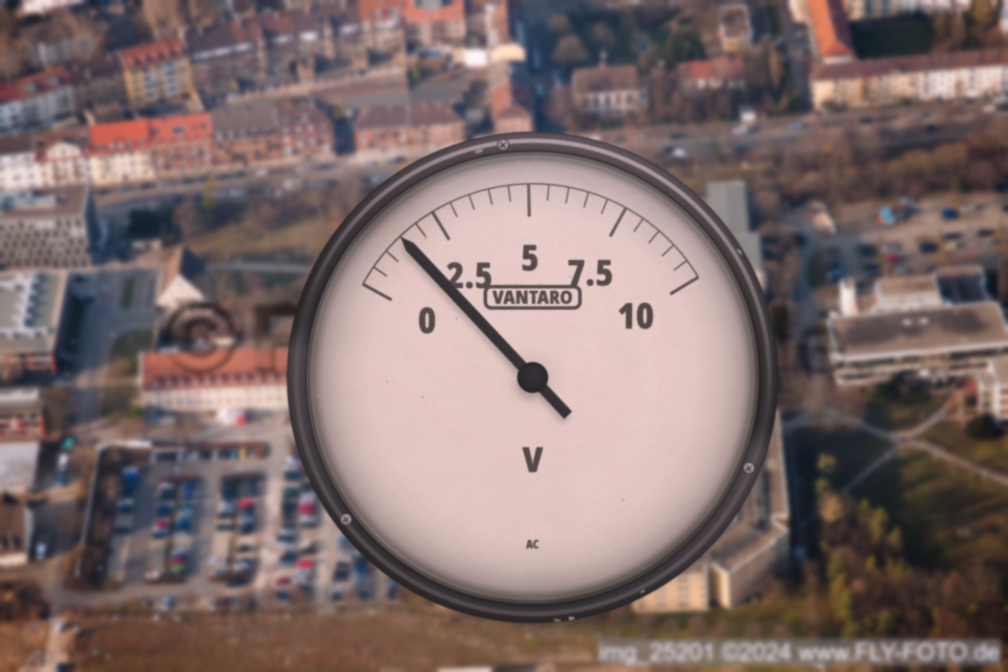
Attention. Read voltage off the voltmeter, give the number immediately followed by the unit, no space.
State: 1.5V
